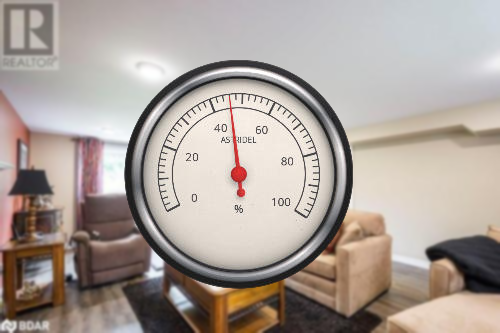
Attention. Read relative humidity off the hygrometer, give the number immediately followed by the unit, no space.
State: 46%
